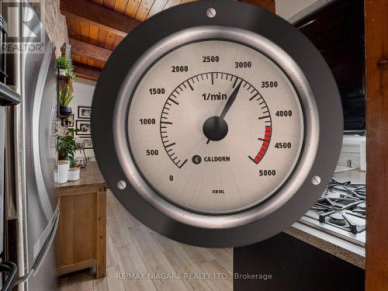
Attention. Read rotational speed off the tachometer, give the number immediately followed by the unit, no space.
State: 3100rpm
